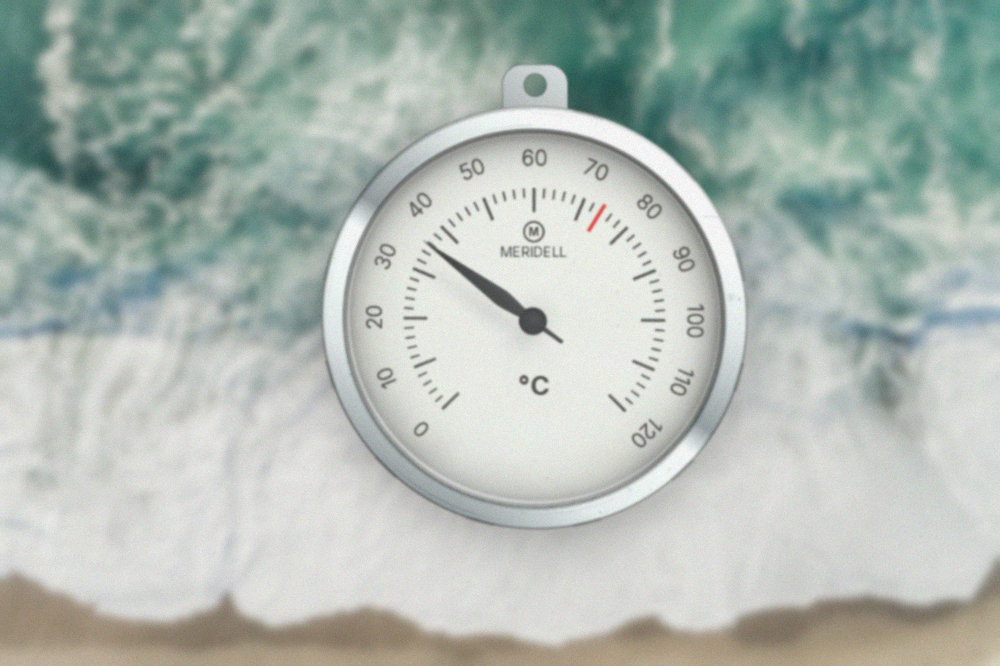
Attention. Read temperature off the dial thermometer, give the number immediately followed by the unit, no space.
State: 36°C
